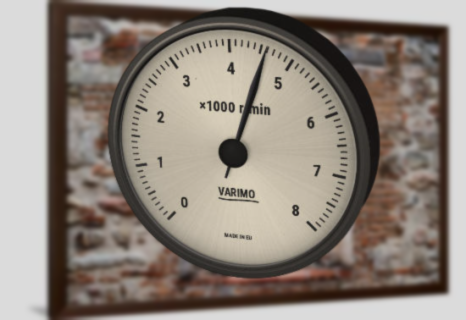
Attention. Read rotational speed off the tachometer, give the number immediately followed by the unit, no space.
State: 4600rpm
